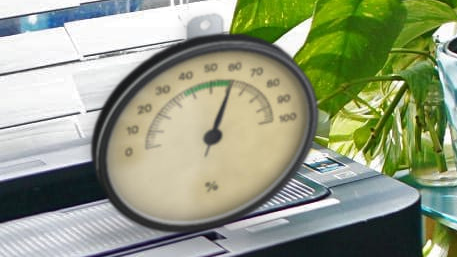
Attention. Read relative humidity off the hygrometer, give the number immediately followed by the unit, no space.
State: 60%
